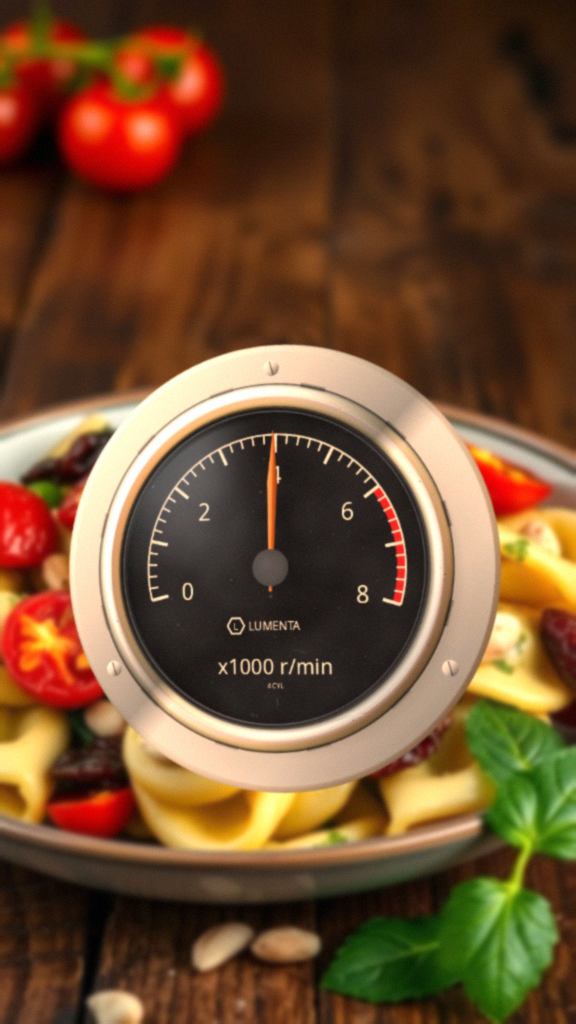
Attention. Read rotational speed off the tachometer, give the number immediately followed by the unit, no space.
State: 4000rpm
